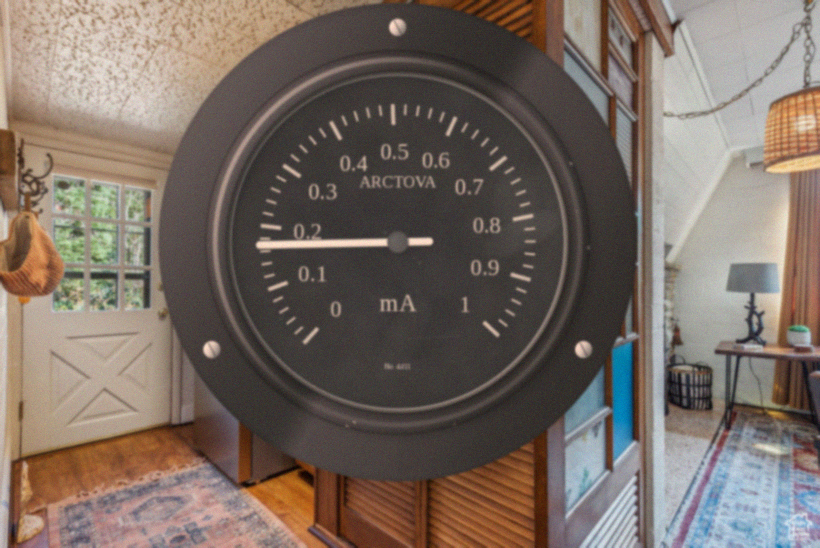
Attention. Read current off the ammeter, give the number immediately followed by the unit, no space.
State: 0.17mA
